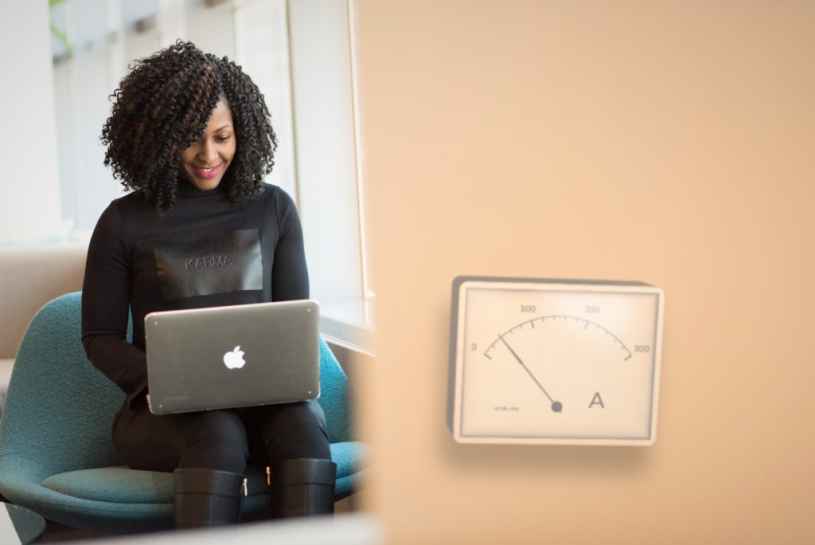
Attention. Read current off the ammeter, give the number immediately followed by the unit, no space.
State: 40A
